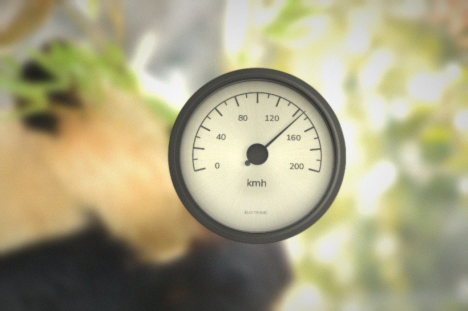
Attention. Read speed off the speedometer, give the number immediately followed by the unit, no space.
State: 145km/h
